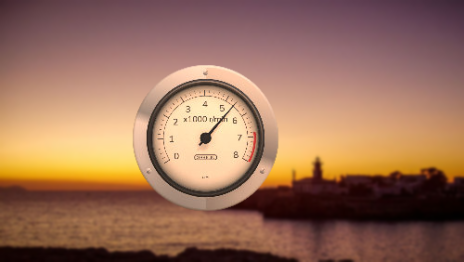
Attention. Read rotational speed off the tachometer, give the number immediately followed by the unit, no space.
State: 5400rpm
